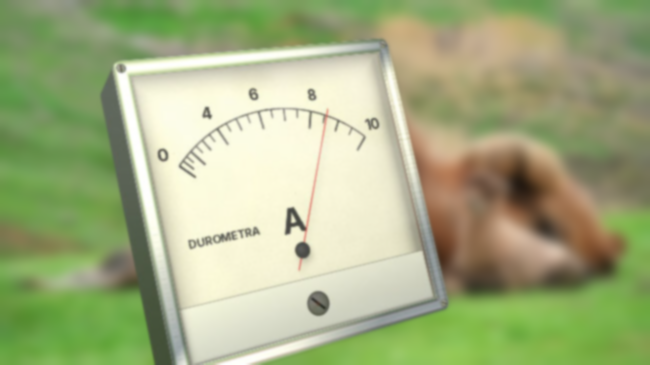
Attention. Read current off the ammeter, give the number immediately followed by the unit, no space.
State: 8.5A
